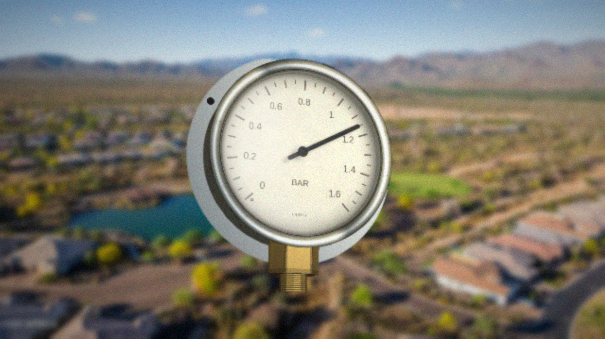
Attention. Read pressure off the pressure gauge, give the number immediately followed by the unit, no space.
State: 1.15bar
